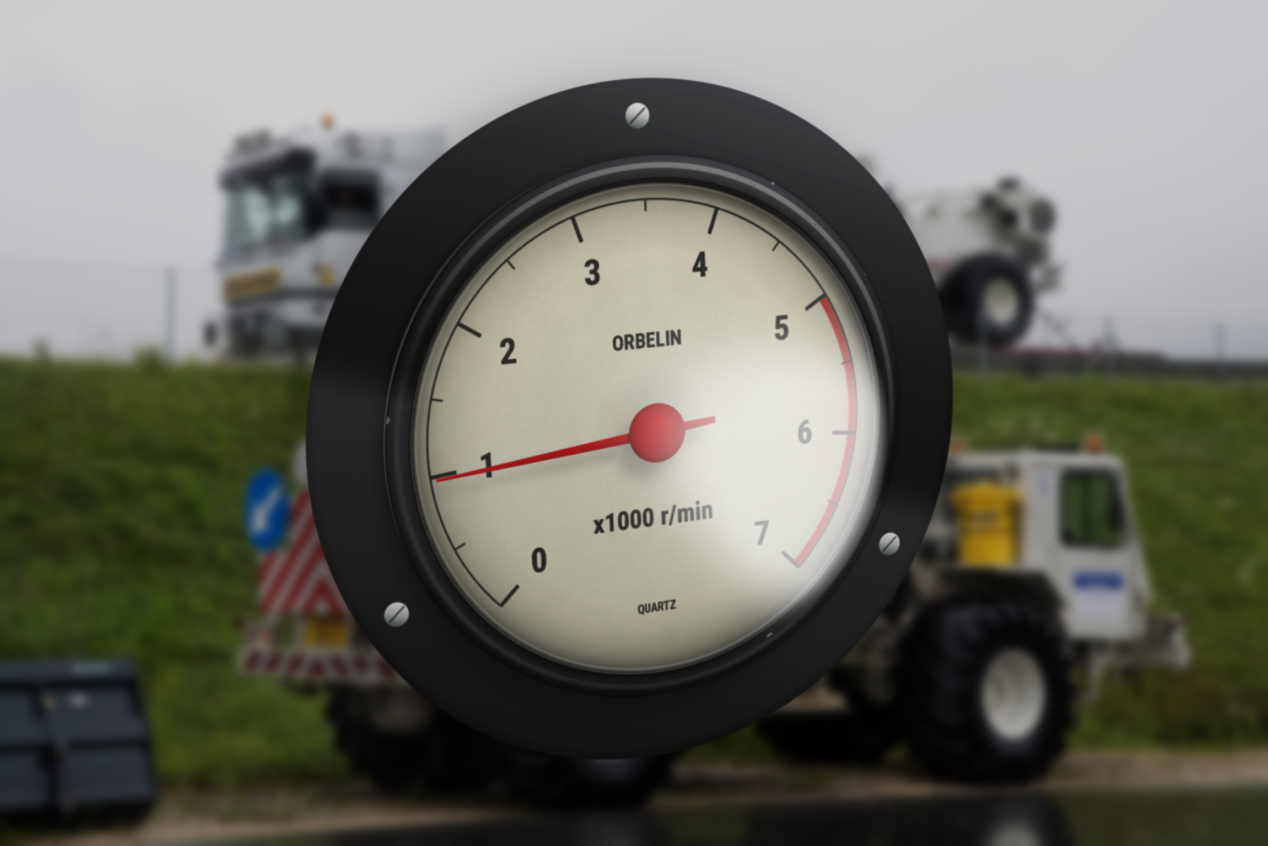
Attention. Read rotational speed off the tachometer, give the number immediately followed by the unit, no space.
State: 1000rpm
